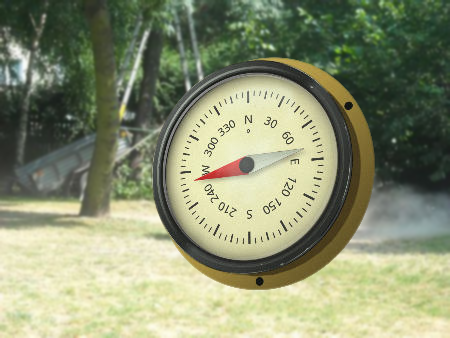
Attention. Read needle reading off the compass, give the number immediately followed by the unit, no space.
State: 260°
